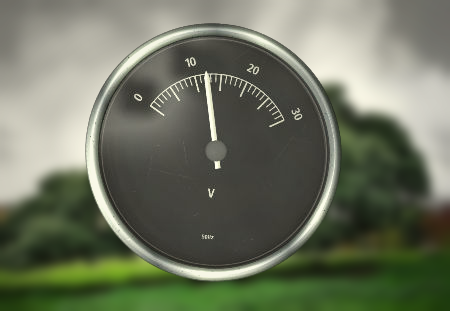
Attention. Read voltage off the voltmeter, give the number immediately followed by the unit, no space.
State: 12V
